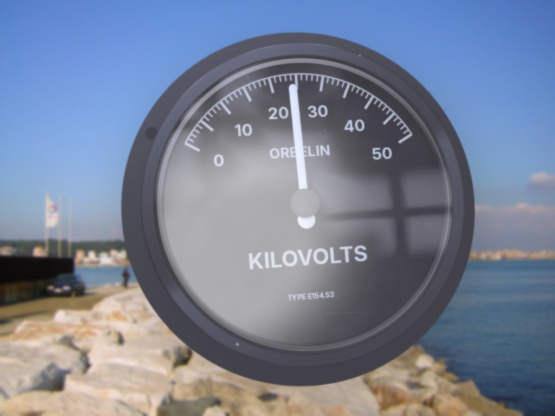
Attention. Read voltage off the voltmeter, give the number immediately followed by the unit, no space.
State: 24kV
